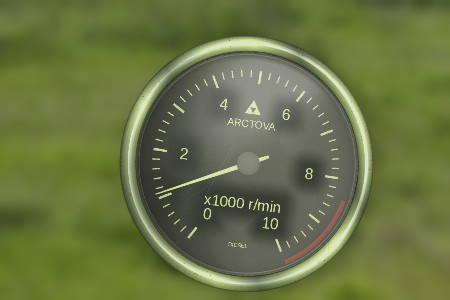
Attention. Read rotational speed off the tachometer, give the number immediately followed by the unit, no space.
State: 1100rpm
